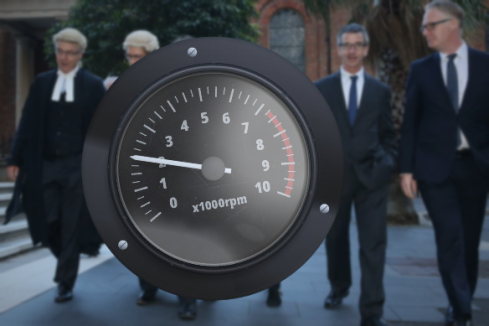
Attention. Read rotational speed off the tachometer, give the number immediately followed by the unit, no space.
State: 2000rpm
